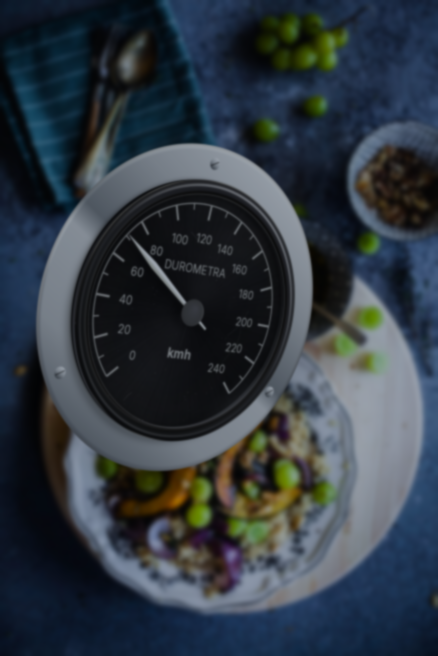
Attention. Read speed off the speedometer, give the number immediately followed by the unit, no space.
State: 70km/h
